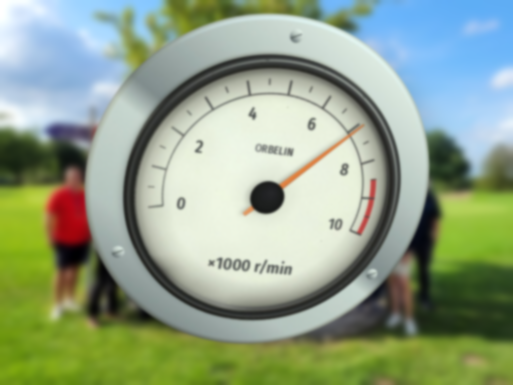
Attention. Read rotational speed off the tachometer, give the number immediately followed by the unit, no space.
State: 7000rpm
